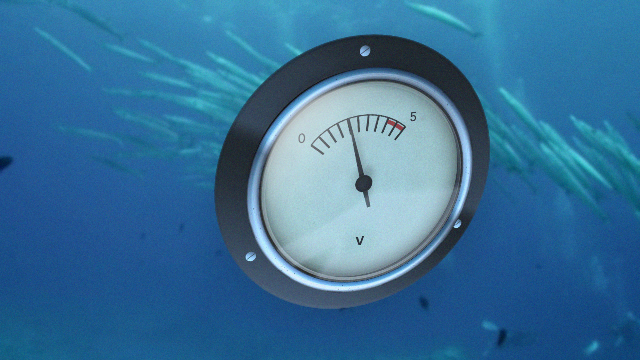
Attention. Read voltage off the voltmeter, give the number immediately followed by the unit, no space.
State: 2V
